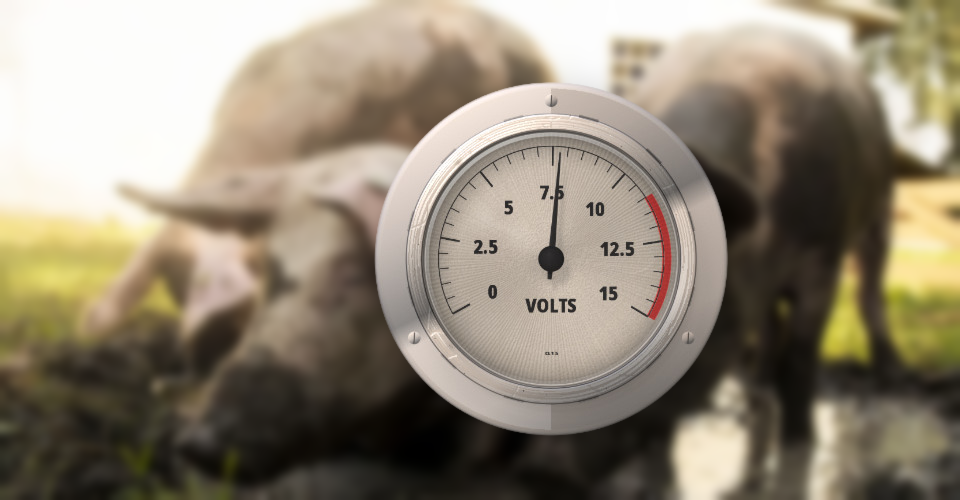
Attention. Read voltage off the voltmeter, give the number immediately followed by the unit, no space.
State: 7.75V
